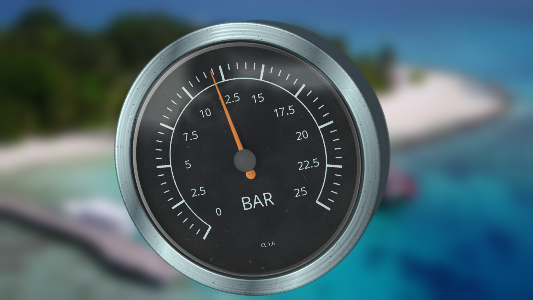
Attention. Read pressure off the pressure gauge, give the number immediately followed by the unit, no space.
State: 12bar
